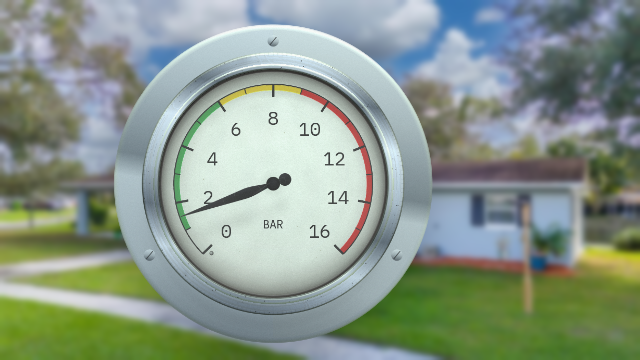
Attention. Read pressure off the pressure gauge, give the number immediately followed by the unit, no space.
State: 1.5bar
